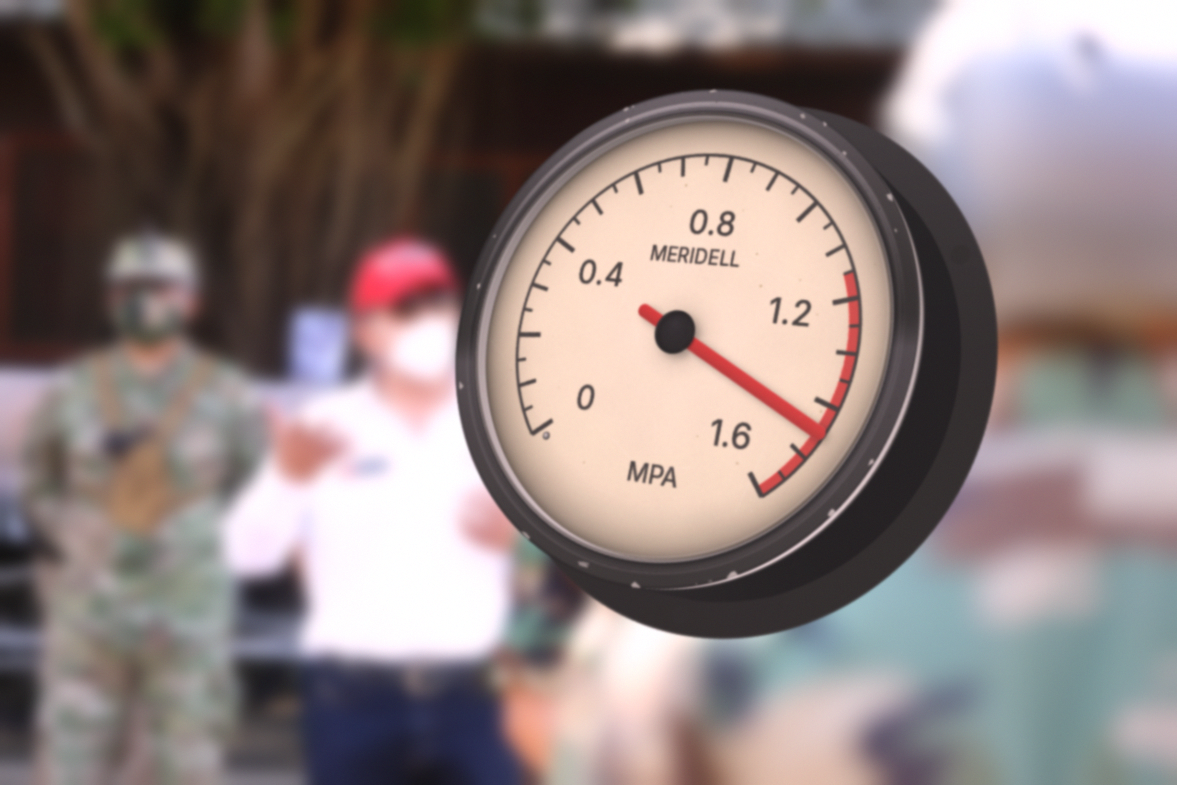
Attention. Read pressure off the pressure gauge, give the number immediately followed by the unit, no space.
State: 1.45MPa
